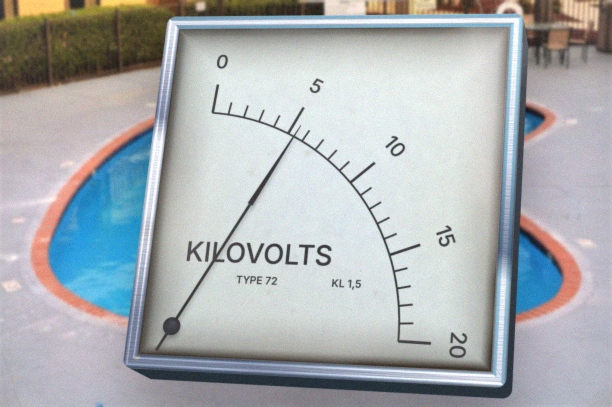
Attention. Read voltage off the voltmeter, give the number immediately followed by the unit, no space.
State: 5.5kV
